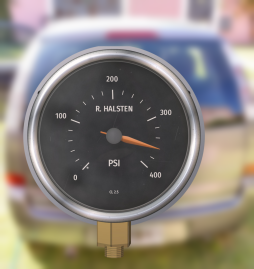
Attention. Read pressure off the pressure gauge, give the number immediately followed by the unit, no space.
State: 360psi
